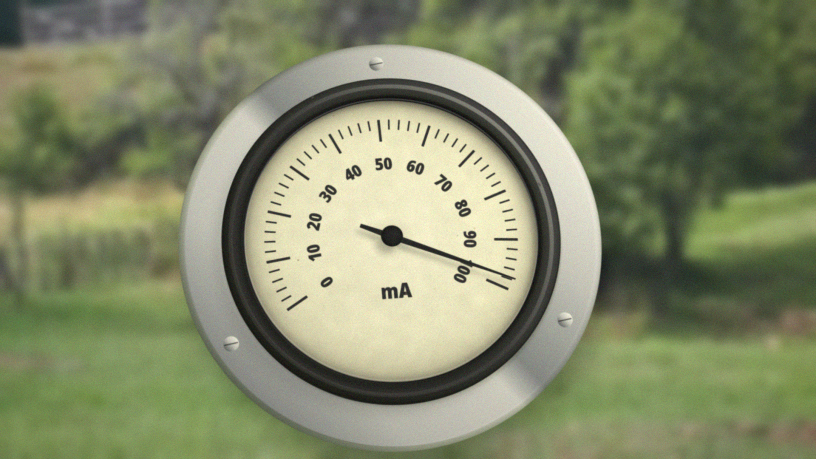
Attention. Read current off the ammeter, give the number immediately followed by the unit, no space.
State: 98mA
